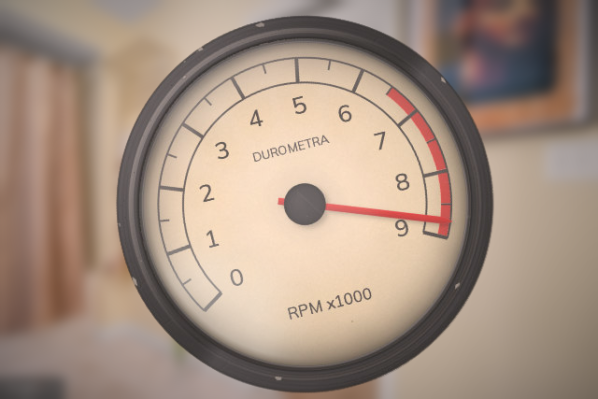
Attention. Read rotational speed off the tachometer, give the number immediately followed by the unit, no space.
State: 8750rpm
